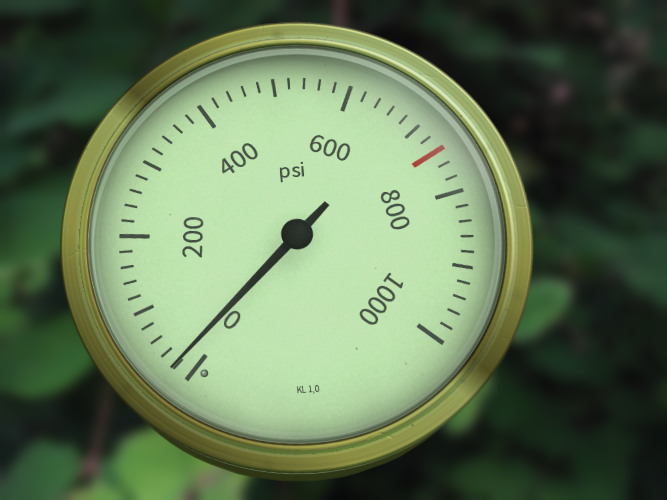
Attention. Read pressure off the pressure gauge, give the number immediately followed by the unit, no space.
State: 20psi
